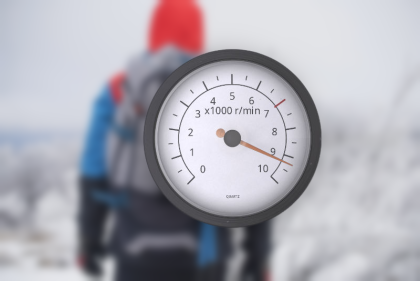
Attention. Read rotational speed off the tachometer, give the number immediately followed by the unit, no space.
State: 9250rpm
